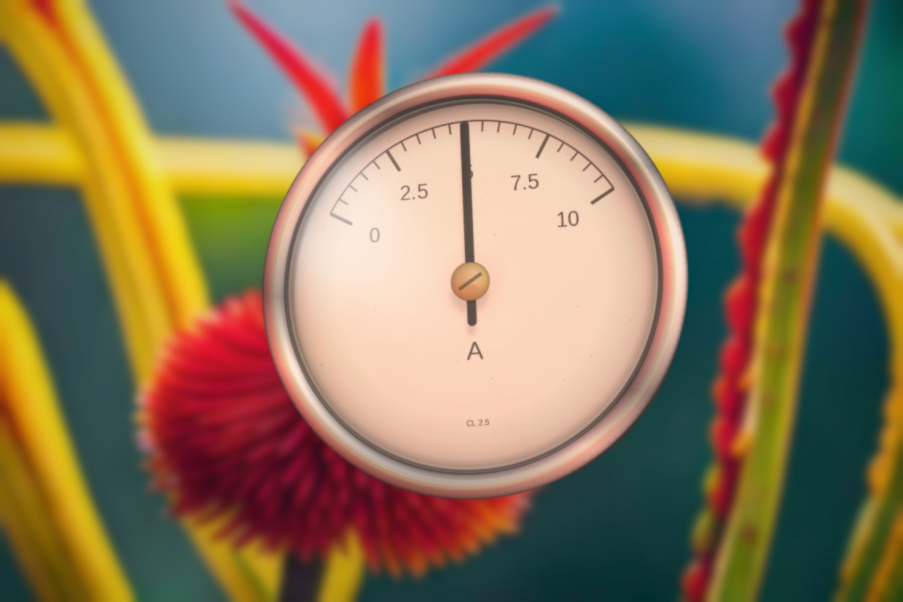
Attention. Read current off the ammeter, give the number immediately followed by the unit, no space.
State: 5A
